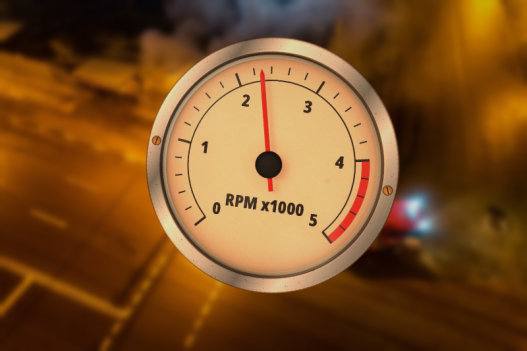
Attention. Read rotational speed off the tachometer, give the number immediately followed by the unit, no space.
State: 2300rpm
